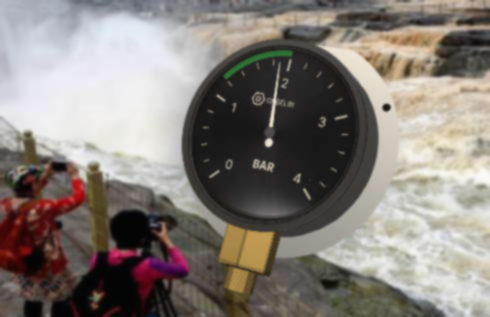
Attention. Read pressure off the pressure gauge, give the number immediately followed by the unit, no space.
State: 1.9bar
